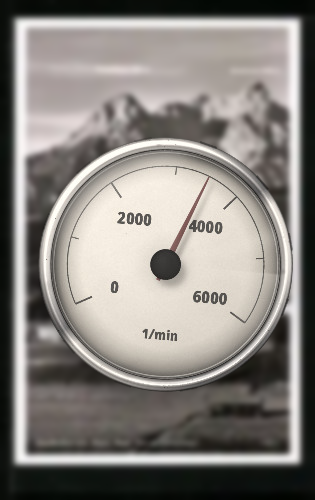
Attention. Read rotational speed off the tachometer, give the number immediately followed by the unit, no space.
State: 3500rpm
